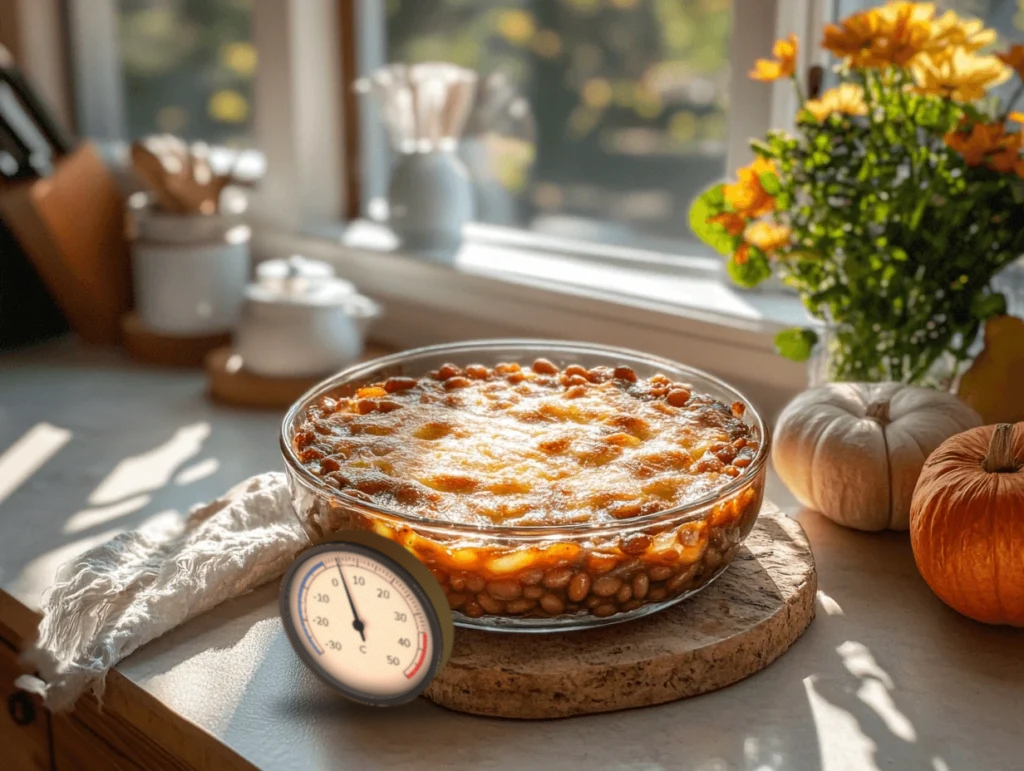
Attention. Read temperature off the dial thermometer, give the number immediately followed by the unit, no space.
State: 5°C
